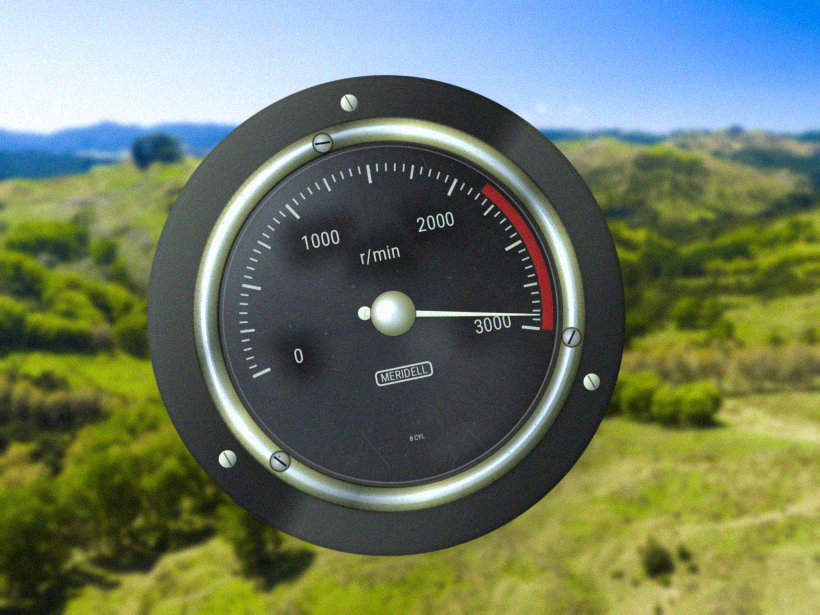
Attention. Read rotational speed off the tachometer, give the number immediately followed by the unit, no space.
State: 2925rpm
